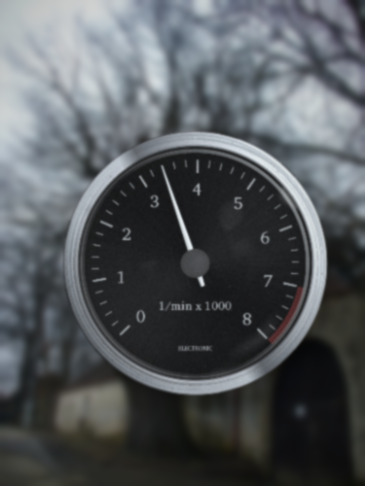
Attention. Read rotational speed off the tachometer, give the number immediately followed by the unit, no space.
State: 3400rpm
